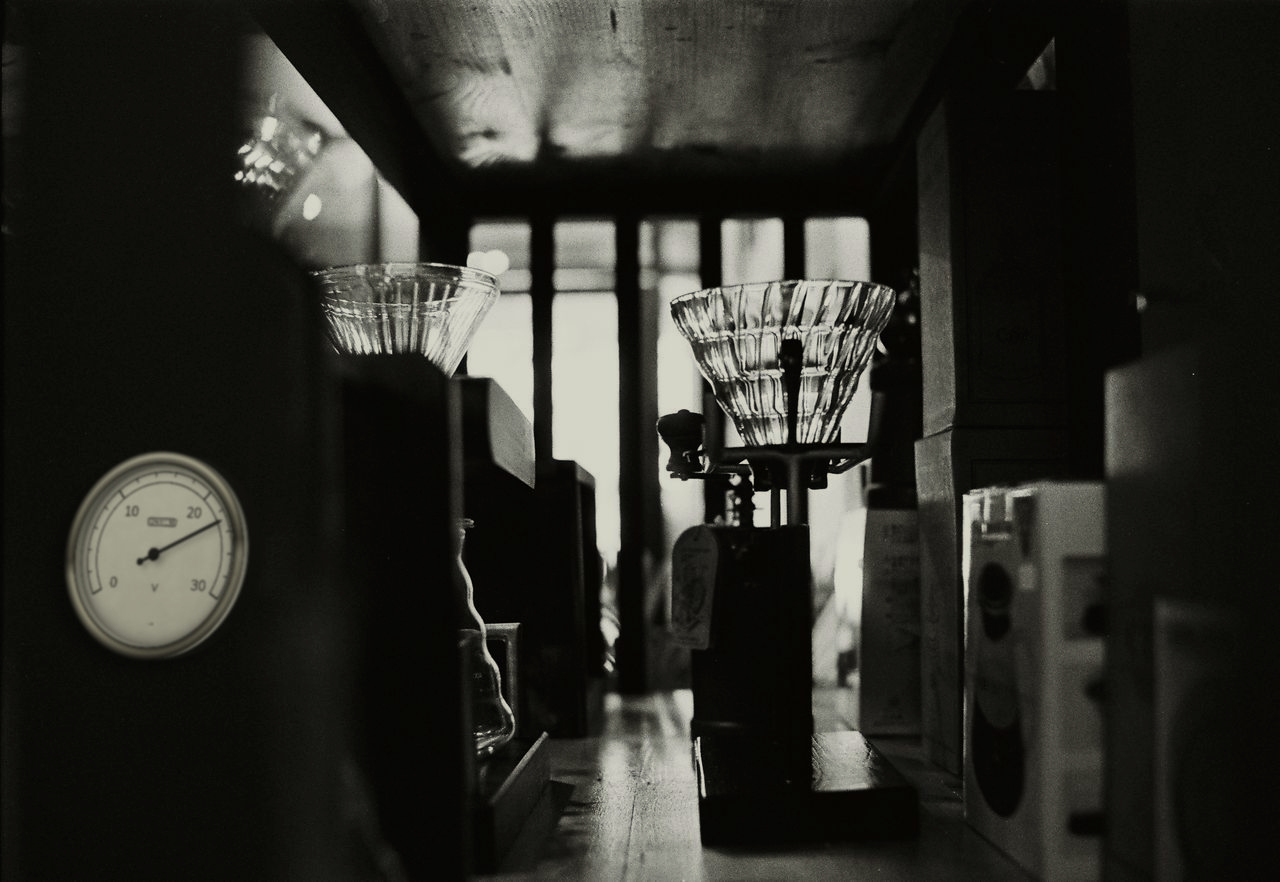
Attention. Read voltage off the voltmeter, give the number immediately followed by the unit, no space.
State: 23V
